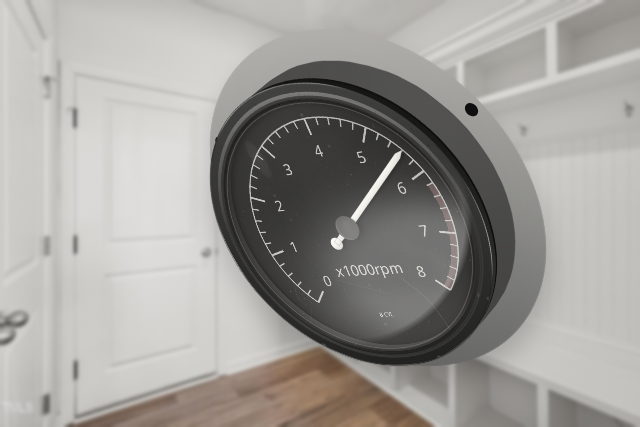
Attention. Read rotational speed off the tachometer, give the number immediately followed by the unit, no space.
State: 5600rpm
